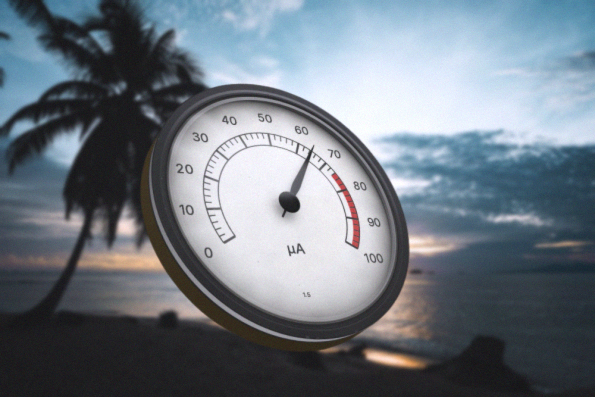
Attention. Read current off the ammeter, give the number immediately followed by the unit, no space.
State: 64µA
